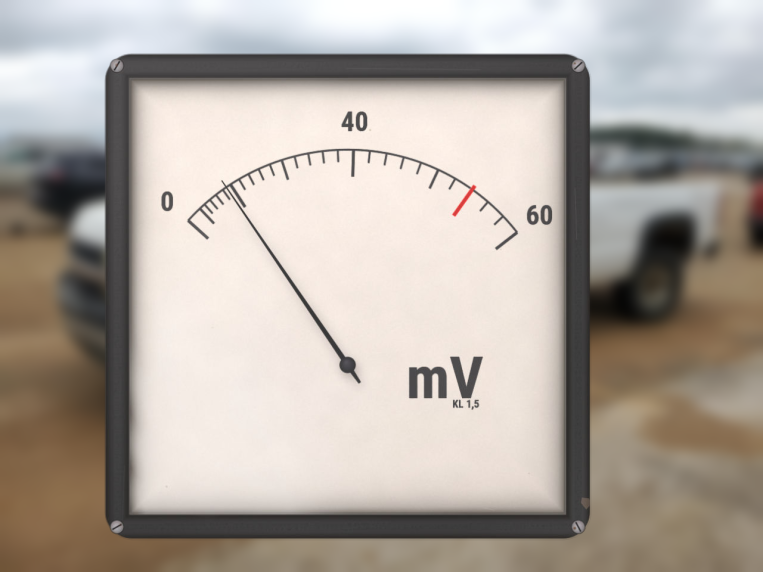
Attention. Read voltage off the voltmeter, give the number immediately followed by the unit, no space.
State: 19mV
